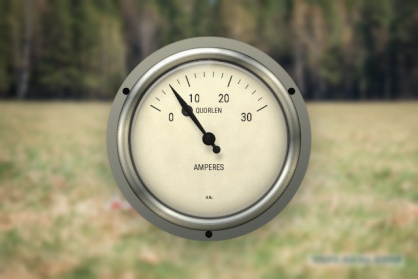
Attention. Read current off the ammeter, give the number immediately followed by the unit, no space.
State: 6A
